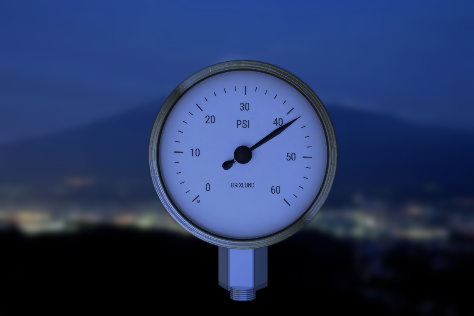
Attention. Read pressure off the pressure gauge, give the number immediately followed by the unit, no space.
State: 42psi
